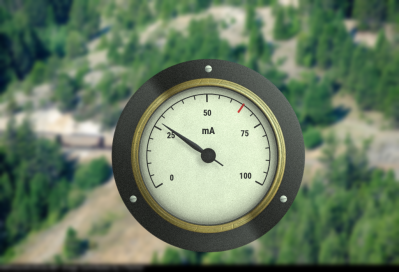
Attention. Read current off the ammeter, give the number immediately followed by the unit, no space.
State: 27.5mA
